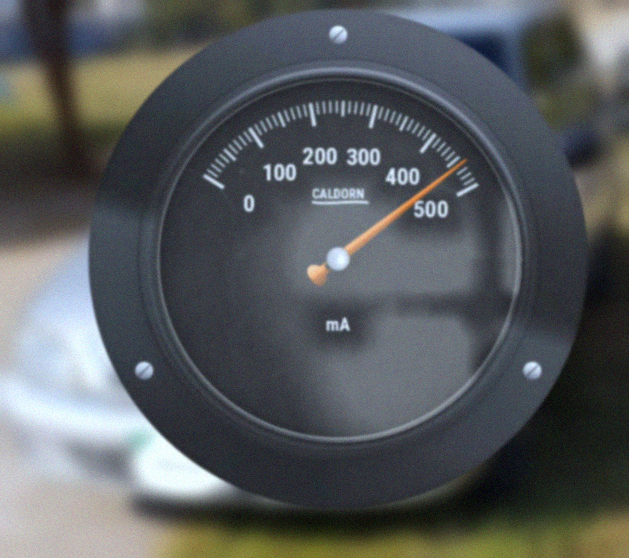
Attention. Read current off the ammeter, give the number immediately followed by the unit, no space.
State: 460mA
